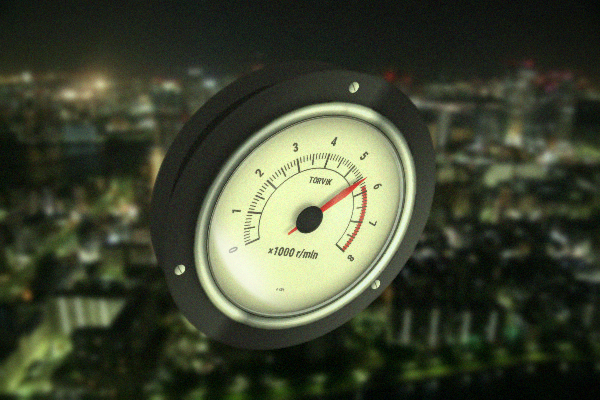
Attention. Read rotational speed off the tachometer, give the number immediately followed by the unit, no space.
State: 5500rpm
